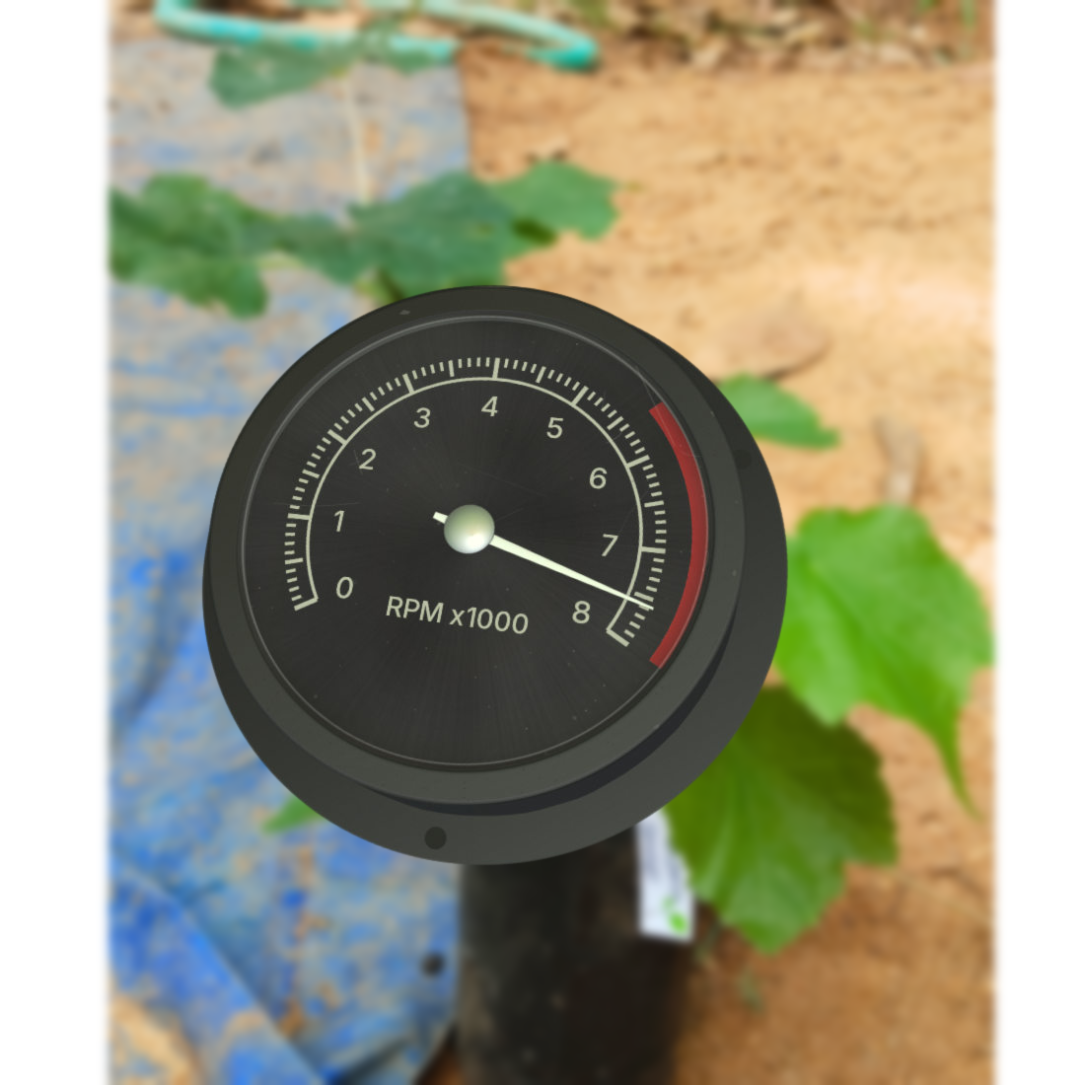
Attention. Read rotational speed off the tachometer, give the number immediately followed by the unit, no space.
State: 7600rpm
